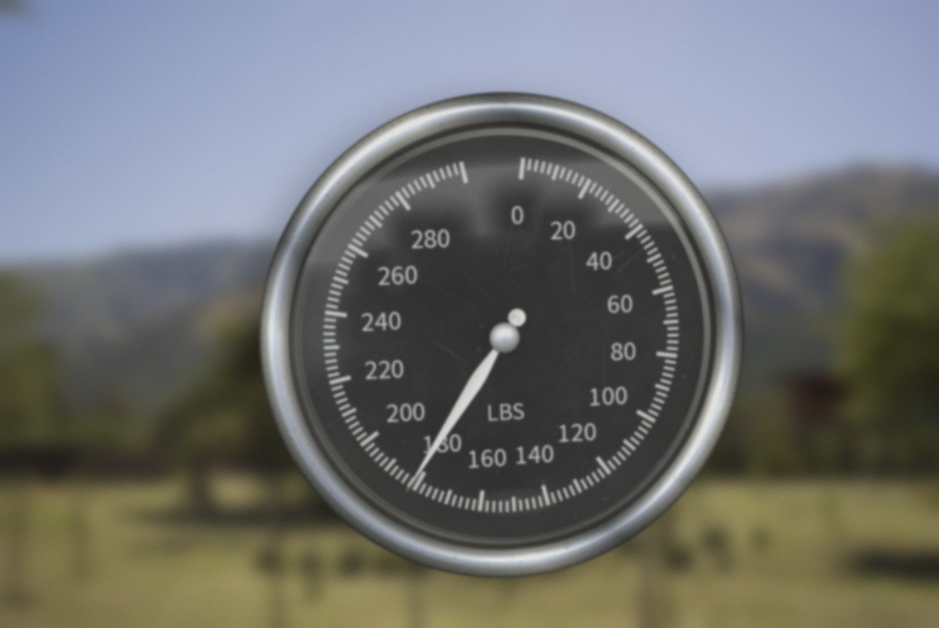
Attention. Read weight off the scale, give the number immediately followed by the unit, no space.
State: 182lb
